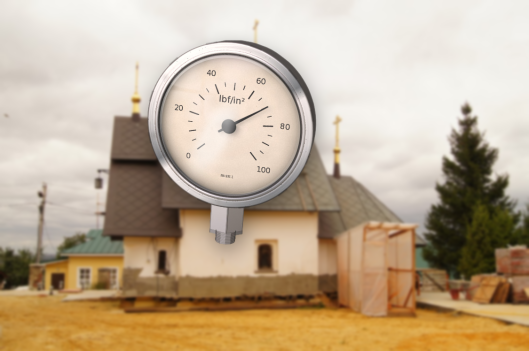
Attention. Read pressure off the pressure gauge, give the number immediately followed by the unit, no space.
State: 70psi
